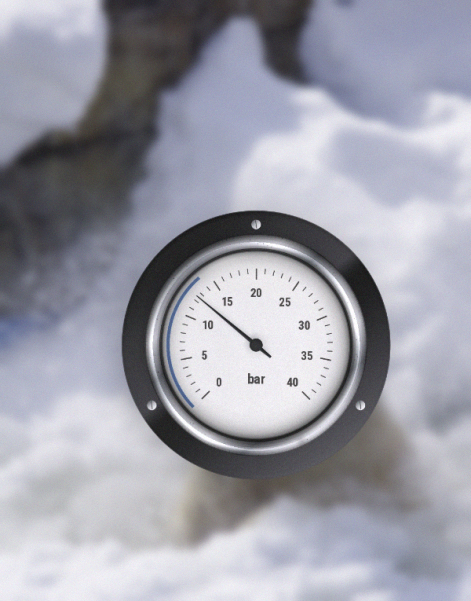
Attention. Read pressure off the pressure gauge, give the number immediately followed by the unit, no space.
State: 12.5bar
